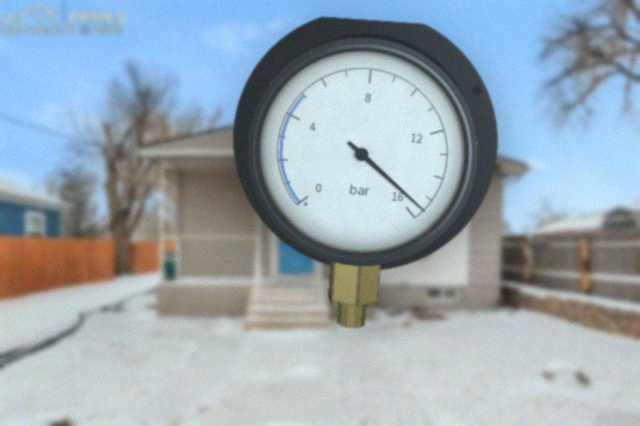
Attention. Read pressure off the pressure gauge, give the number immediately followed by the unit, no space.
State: 15.5bar
